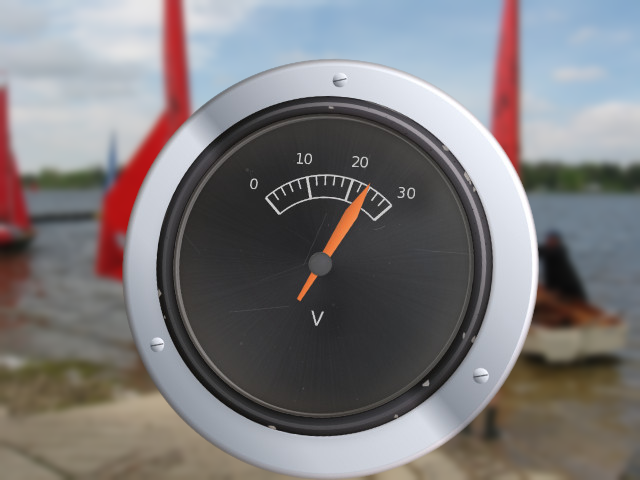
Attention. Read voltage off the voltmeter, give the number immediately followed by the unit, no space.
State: 24V
